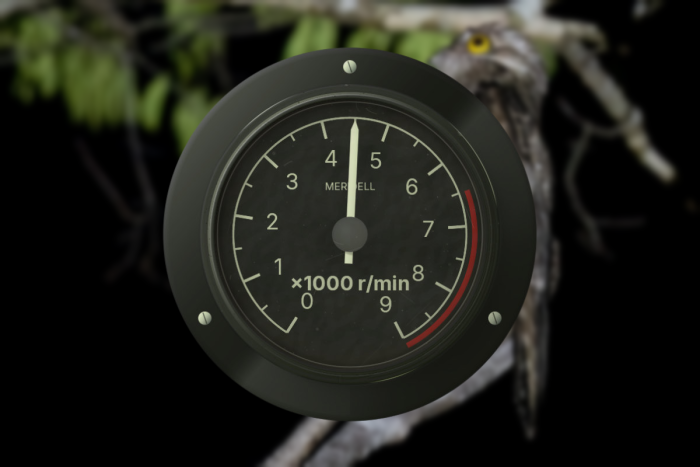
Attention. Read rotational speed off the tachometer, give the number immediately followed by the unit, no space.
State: 4500rpm
